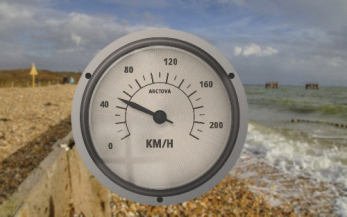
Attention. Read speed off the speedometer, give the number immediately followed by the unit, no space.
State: 50km/h
